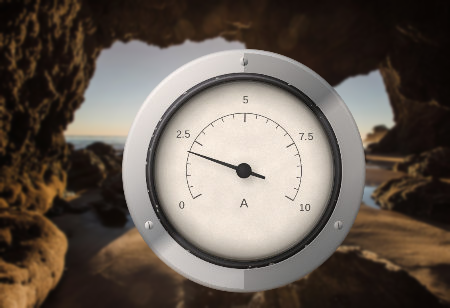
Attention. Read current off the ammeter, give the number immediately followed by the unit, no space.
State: 2A
